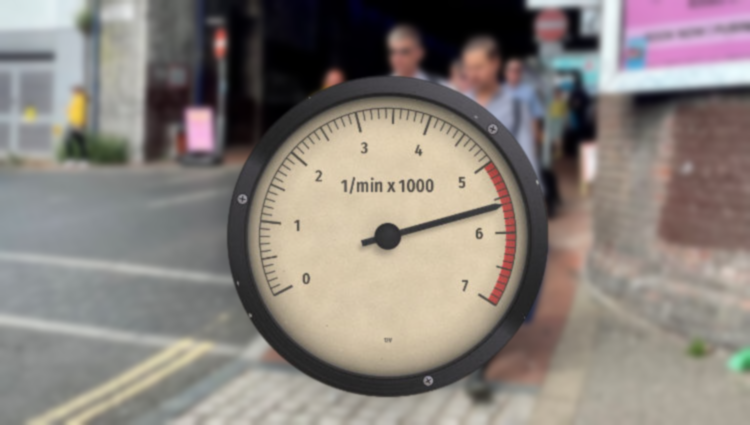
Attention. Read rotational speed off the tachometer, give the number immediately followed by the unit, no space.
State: 5600rpm
